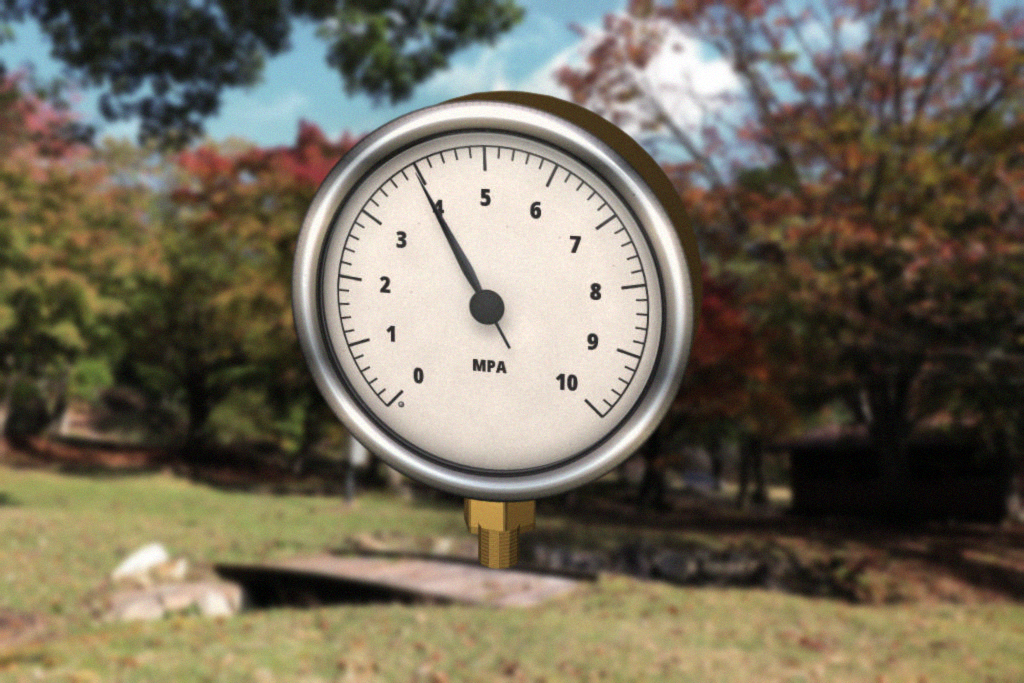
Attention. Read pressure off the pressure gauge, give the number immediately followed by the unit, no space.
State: 4MPa
